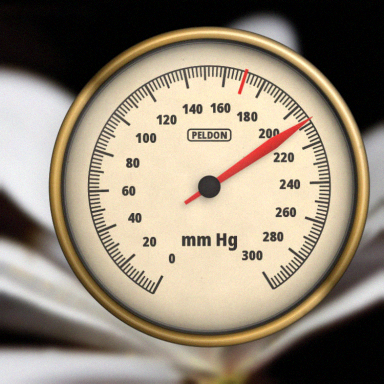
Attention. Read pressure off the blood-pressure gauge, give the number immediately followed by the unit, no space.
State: 208mmHg
